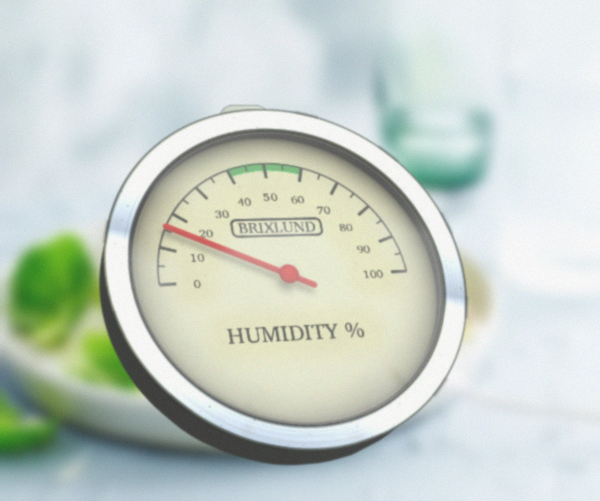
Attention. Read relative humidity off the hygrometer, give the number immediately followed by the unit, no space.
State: 15%
